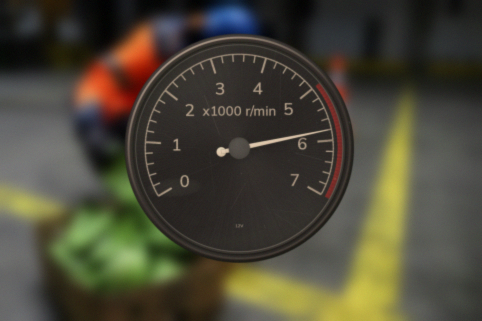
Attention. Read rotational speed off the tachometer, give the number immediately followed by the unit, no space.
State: 5800rpm
